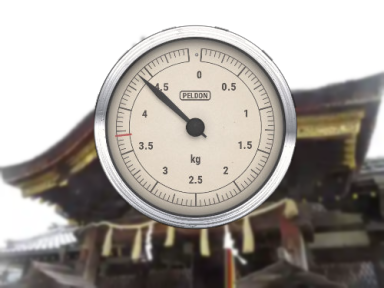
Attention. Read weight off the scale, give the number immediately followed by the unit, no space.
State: 4.4kg
